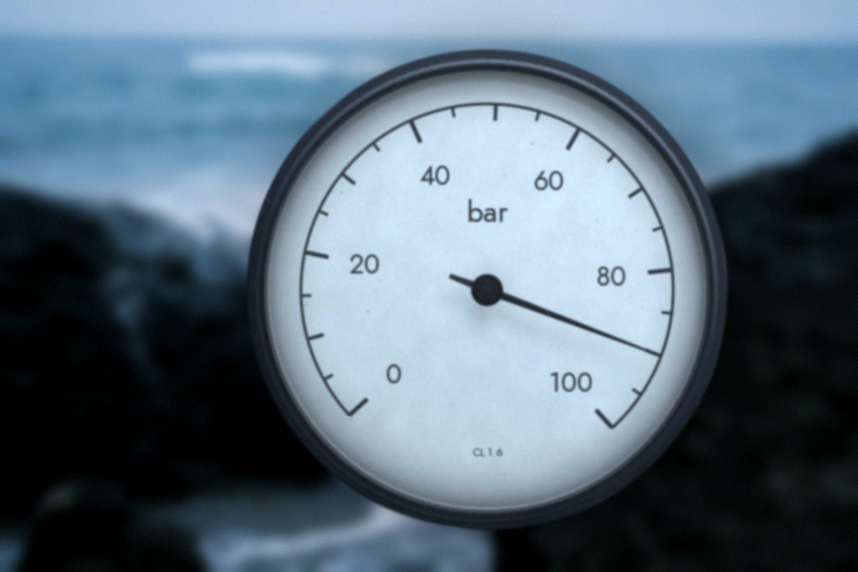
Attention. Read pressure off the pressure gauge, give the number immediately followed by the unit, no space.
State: 90bar
